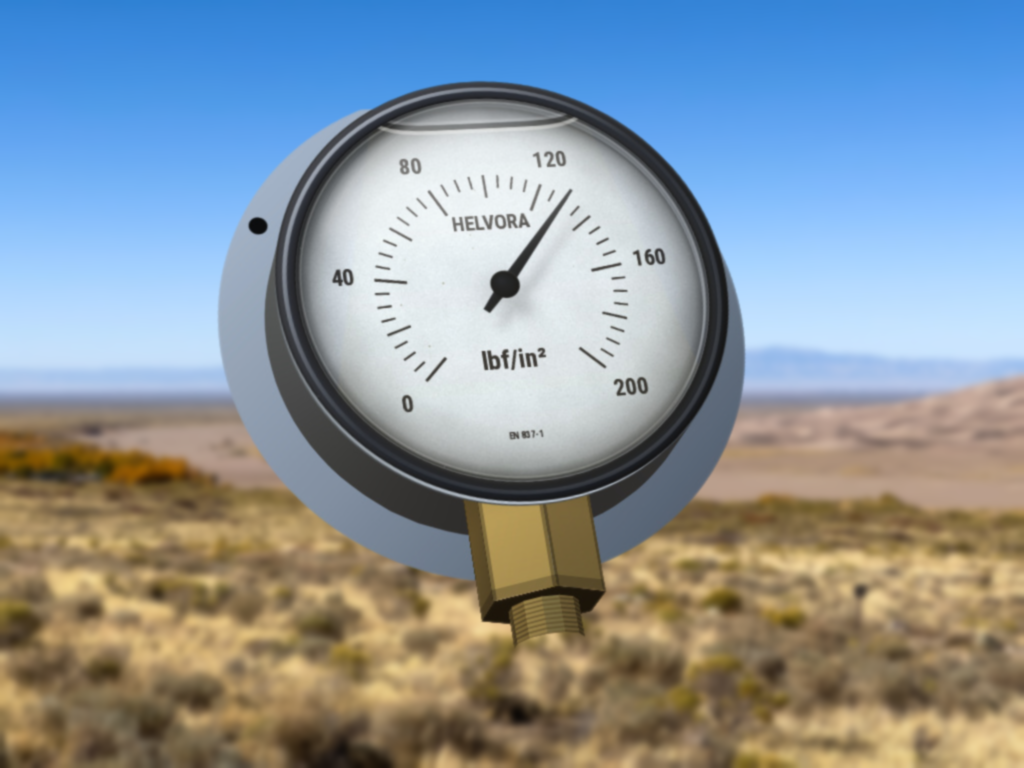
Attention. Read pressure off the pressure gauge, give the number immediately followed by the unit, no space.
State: 130psi
